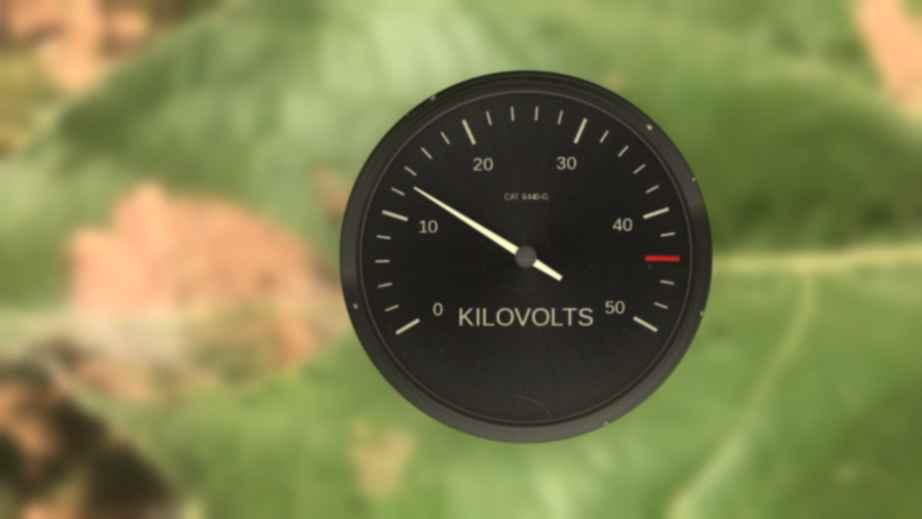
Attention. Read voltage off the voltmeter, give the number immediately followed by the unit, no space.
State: 13kV
